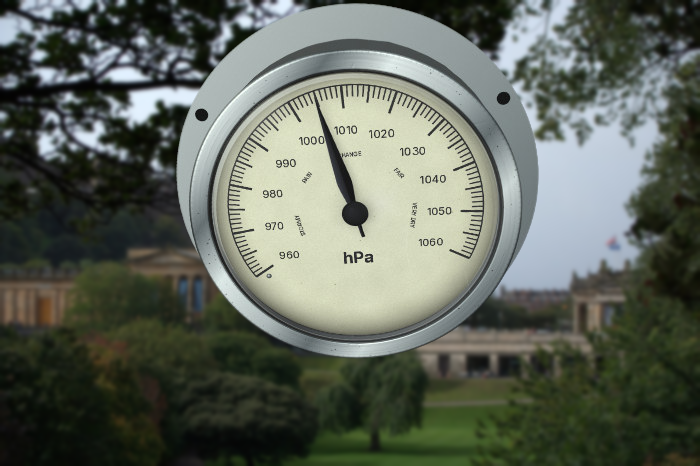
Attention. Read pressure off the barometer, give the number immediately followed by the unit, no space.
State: 1005hPa
